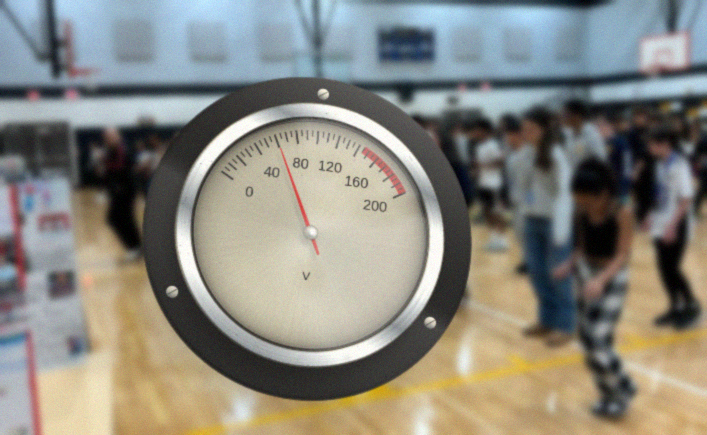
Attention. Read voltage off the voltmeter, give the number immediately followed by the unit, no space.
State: 60V
